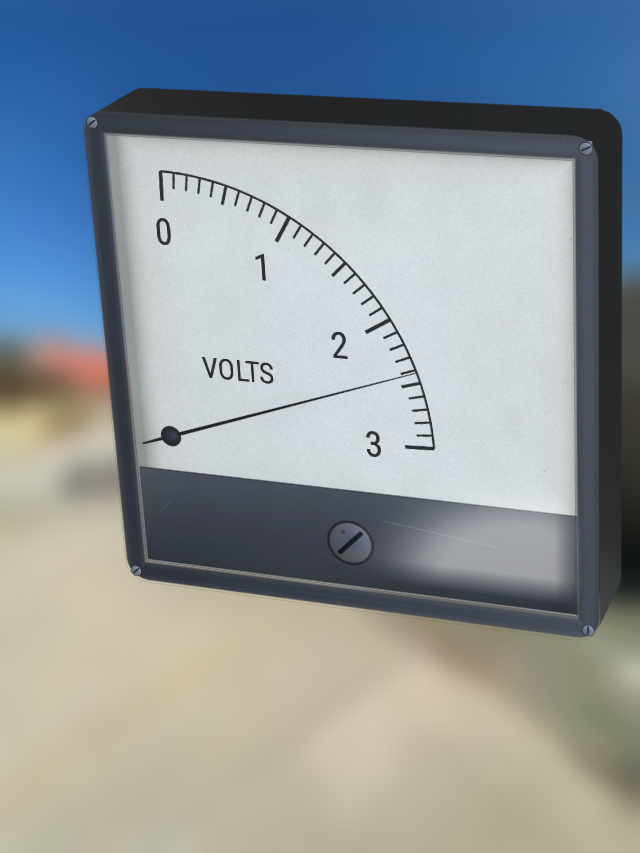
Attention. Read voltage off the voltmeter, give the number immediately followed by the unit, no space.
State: 2.4V
